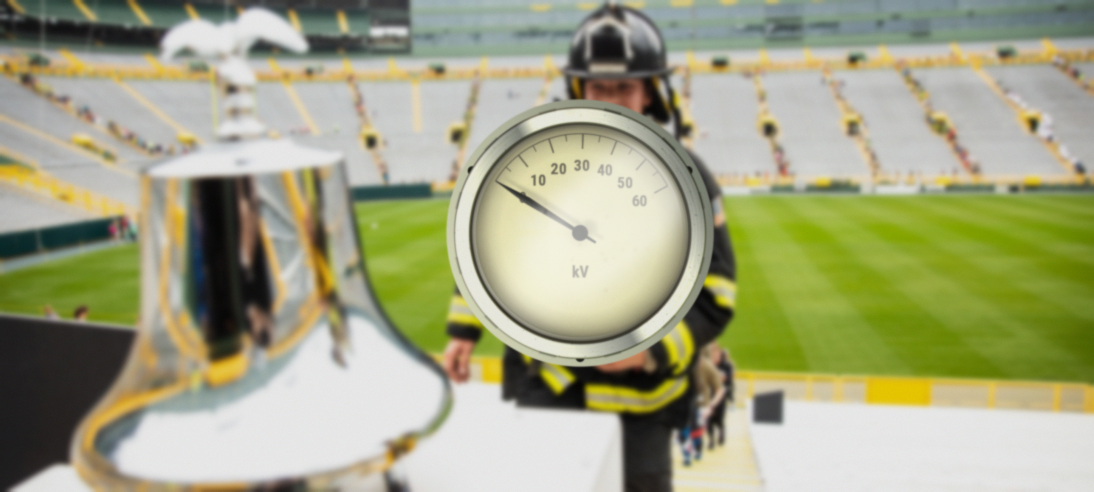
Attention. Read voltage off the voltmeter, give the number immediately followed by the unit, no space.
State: 0kV
